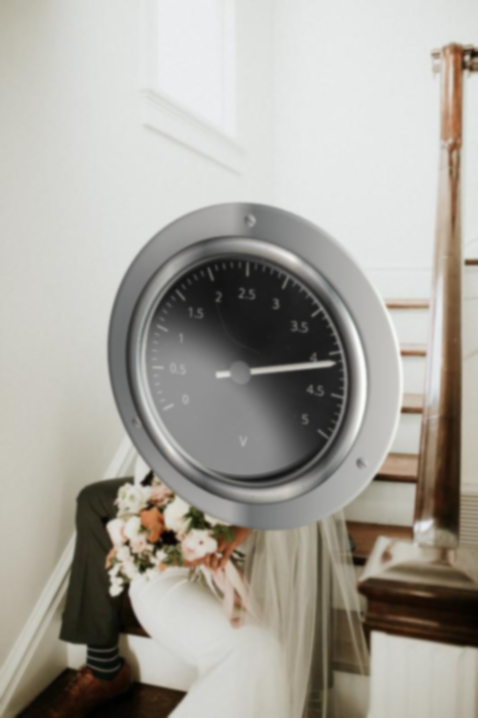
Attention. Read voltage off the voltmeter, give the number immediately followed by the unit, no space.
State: 4.1V
